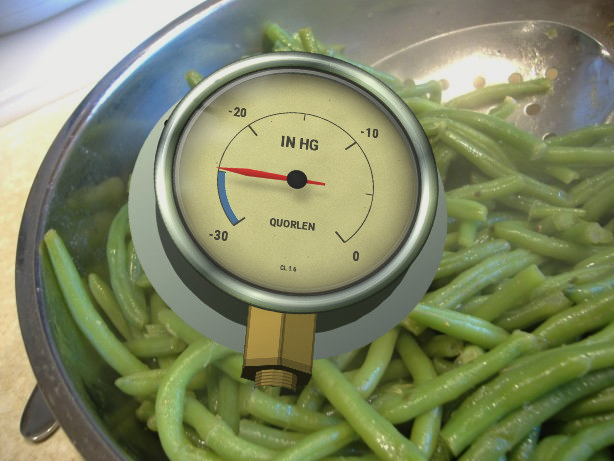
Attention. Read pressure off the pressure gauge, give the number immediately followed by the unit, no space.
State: -25inHg
